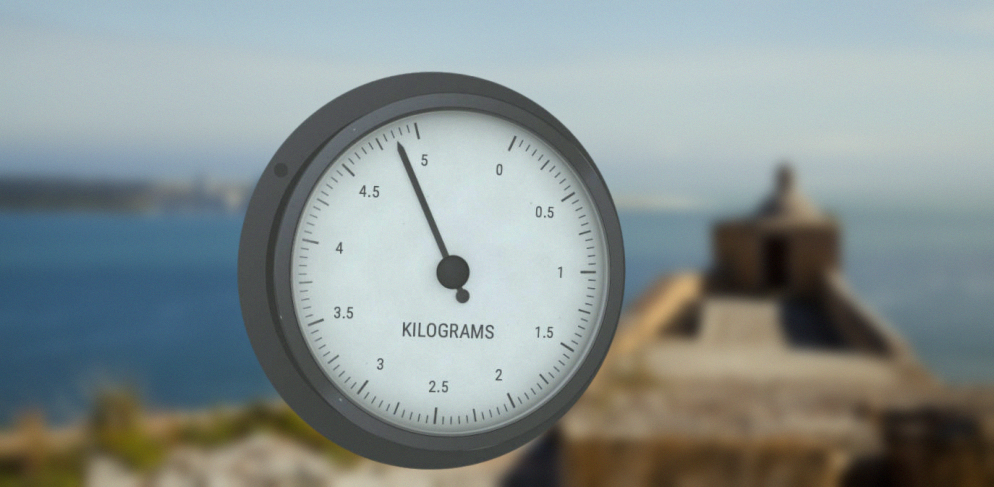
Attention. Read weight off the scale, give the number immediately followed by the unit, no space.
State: 4.85kg
